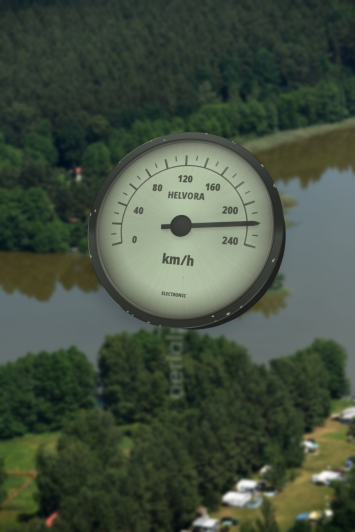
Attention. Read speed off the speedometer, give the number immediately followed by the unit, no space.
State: 220km/h
